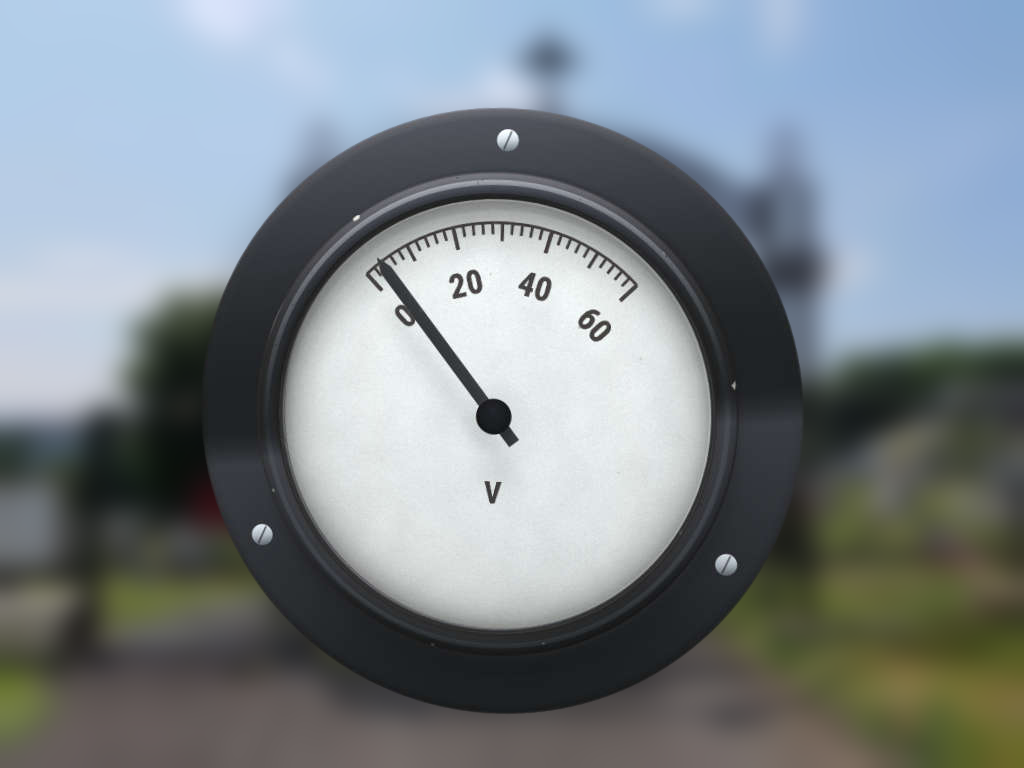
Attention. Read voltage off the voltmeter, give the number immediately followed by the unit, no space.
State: 4V
